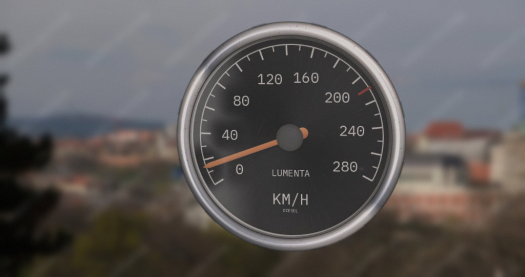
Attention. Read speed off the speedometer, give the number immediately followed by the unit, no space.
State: 15km/h
